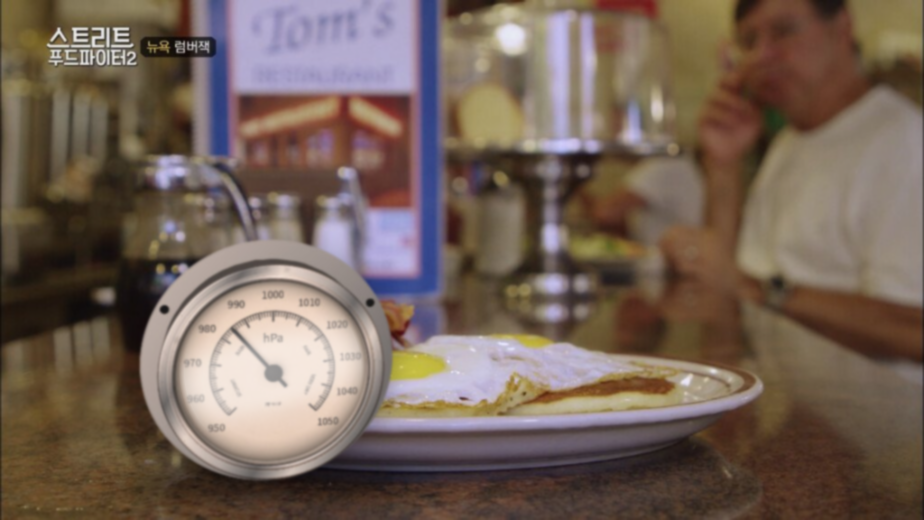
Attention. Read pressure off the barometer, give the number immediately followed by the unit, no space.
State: 985hPa
